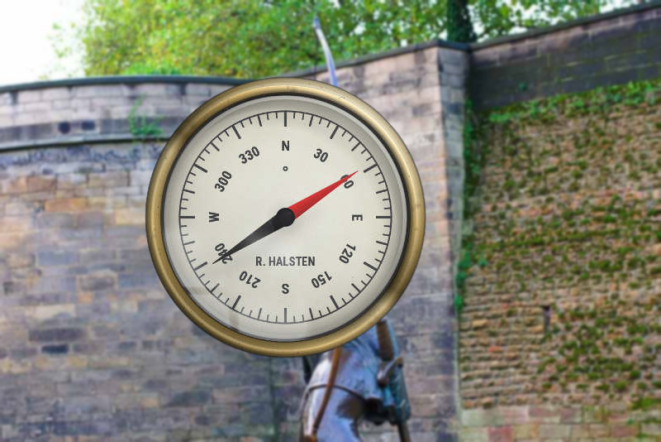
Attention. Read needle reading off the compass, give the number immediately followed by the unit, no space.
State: 57.5°
